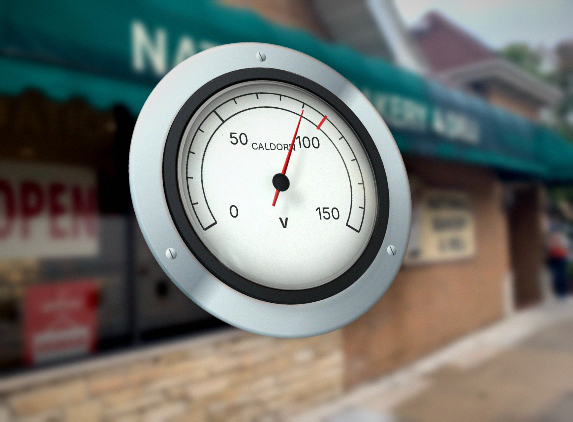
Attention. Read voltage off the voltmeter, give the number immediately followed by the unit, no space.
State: 90V
